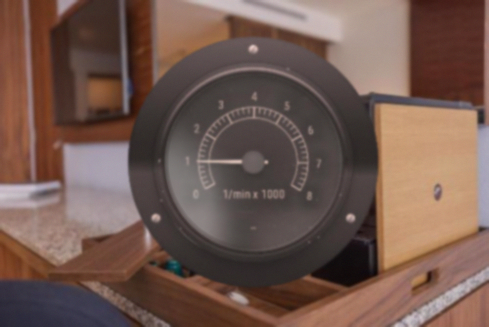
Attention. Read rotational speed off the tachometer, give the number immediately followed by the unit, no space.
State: 1000rpm
